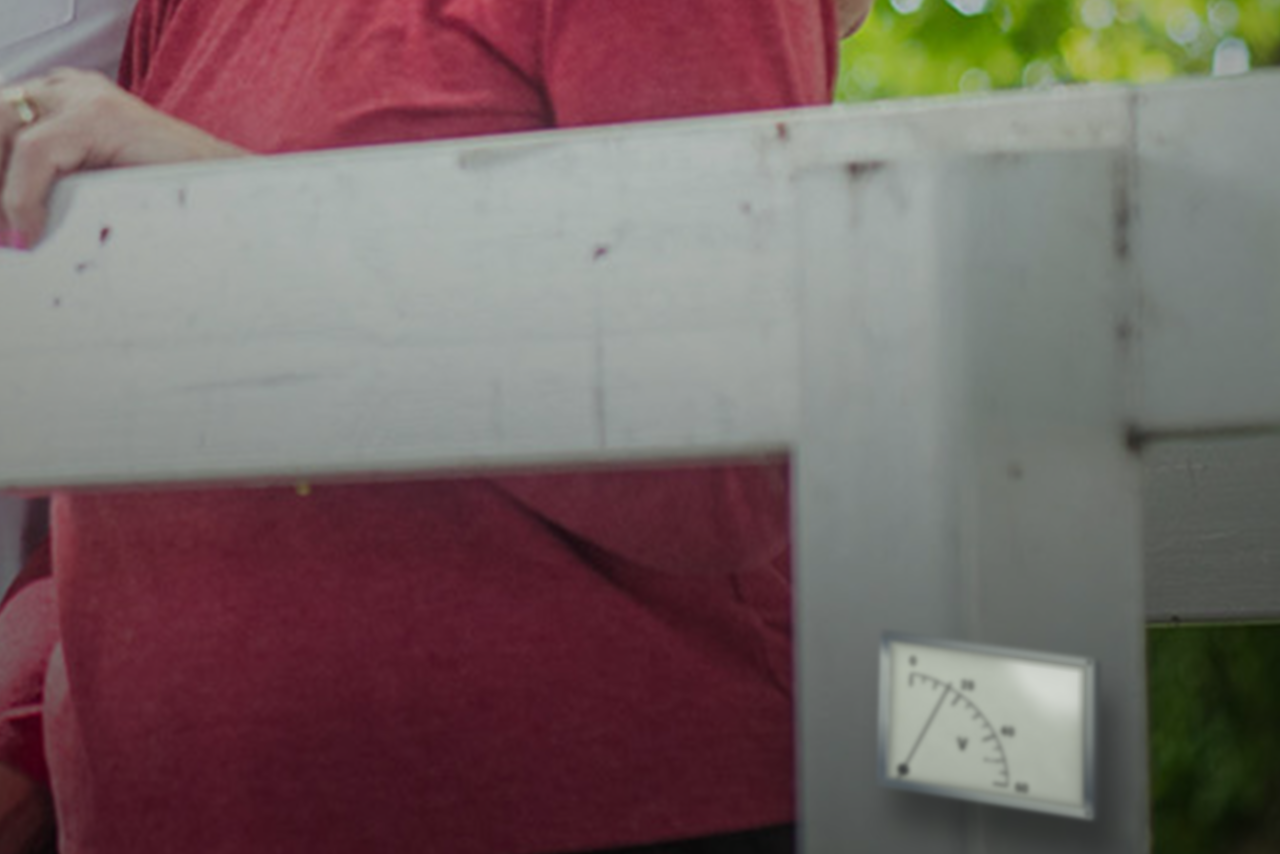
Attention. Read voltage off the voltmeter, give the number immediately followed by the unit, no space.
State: 15V
